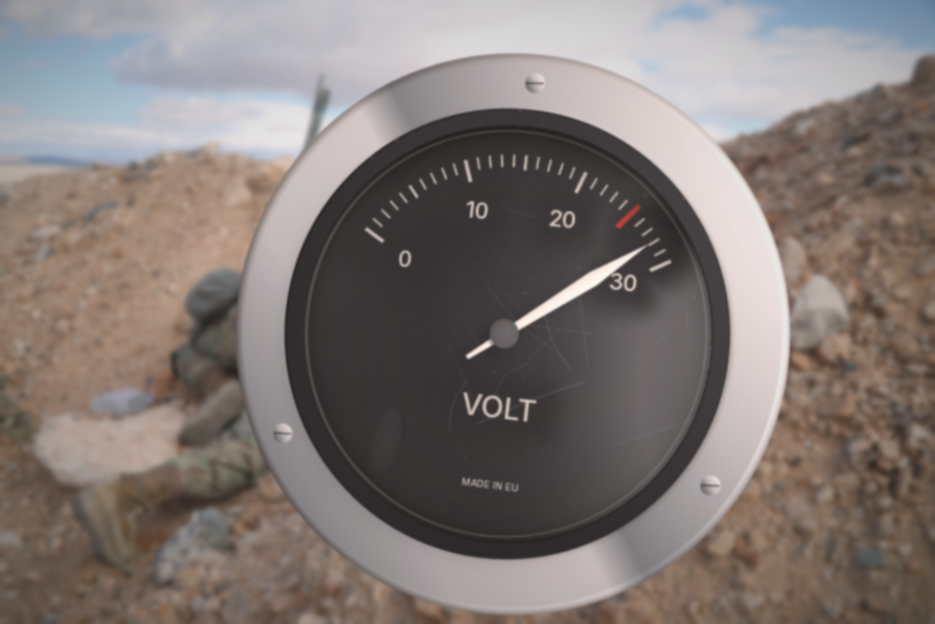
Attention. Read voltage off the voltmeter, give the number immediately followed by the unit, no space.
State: 28V
